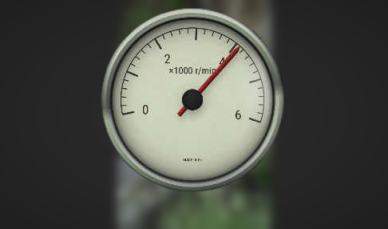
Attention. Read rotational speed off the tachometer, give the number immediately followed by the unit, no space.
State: 4100rpm
